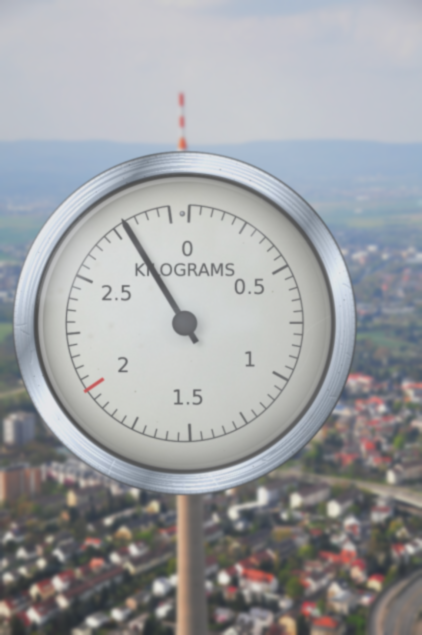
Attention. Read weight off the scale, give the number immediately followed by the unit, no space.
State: 2.8kg
